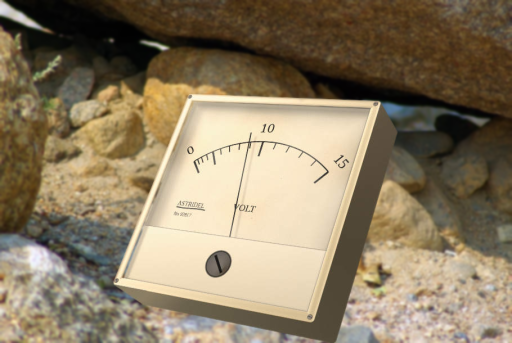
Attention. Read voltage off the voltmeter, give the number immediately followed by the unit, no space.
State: 9V
